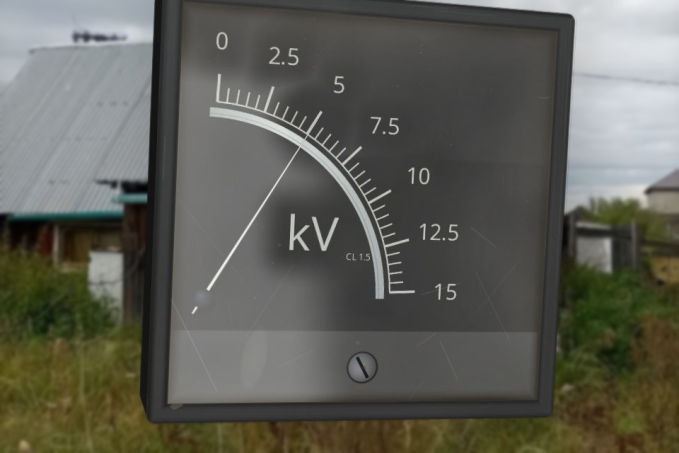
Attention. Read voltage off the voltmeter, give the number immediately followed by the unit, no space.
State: 5kV
